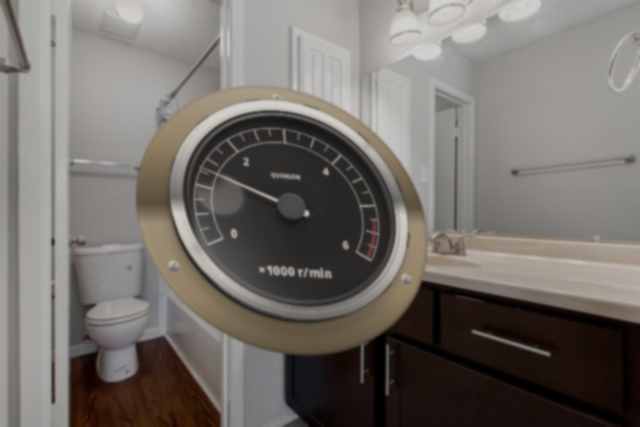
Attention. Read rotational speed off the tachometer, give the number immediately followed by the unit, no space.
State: 1250rpm
